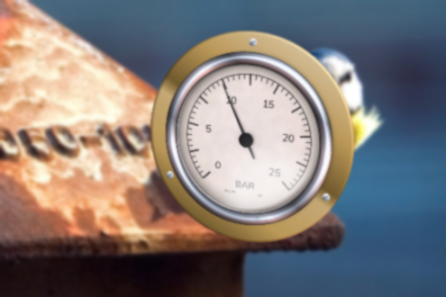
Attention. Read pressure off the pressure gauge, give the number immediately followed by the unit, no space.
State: 10bar
